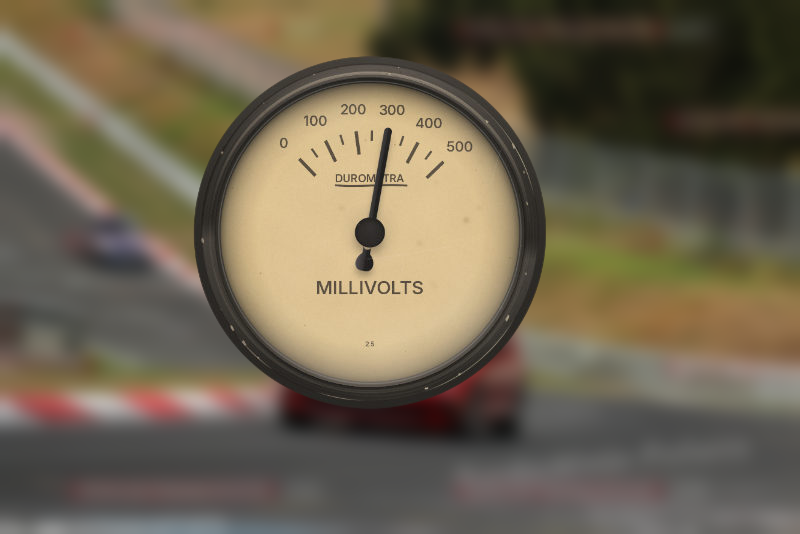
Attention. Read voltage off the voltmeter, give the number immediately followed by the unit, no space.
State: 300mV
